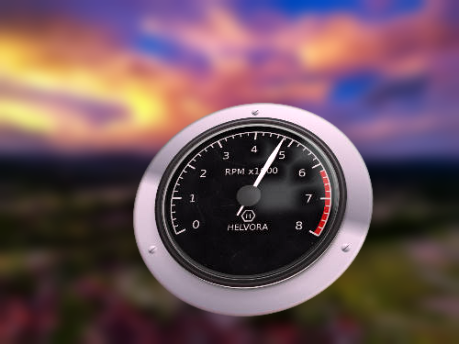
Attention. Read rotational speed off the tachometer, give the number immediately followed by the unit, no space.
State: 4800rpm
